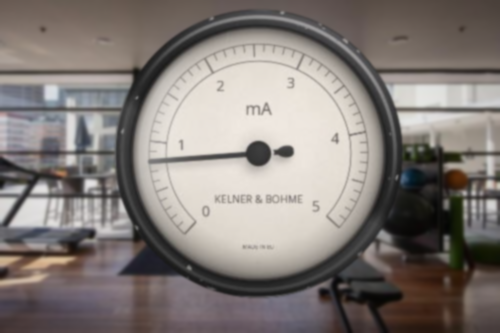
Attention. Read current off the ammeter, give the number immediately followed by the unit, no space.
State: 0.8mA
